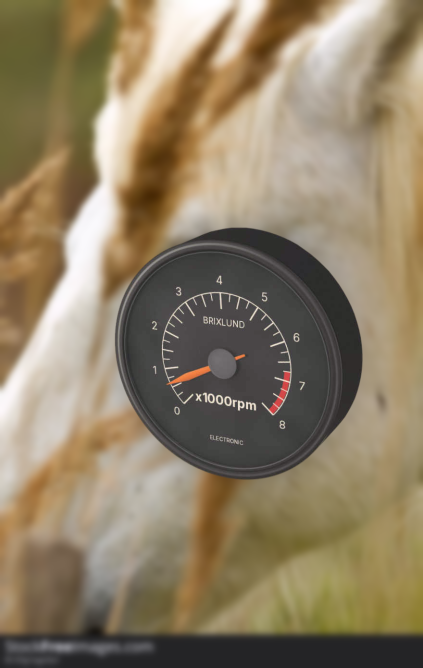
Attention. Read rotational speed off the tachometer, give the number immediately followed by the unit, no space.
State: 625rpm
